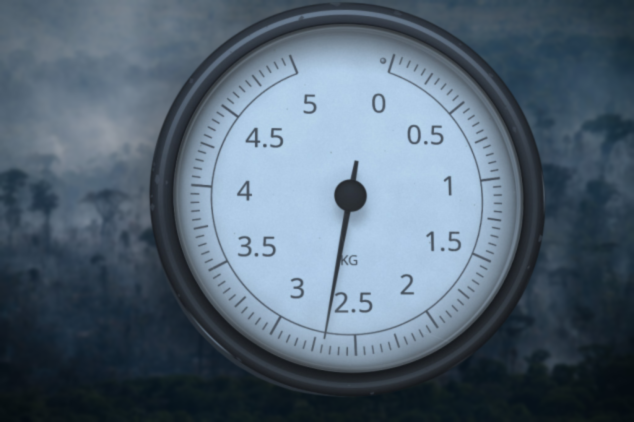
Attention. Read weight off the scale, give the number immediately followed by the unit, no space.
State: 2.7kg
